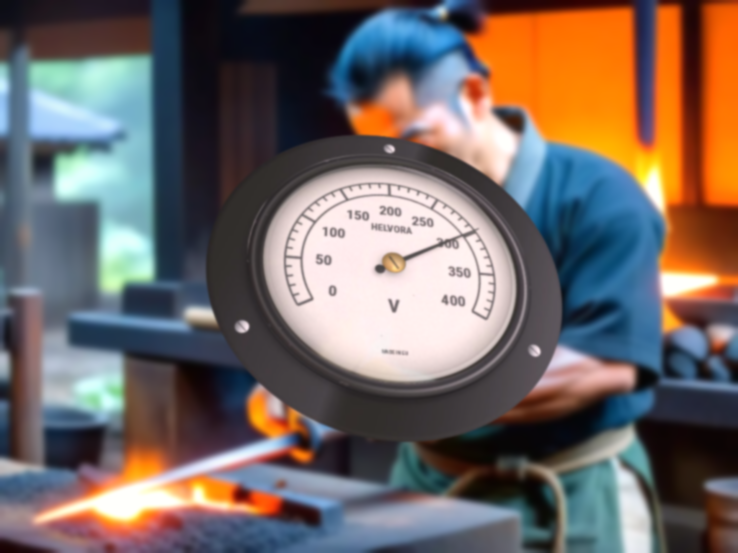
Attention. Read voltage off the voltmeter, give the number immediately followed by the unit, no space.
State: 300V
